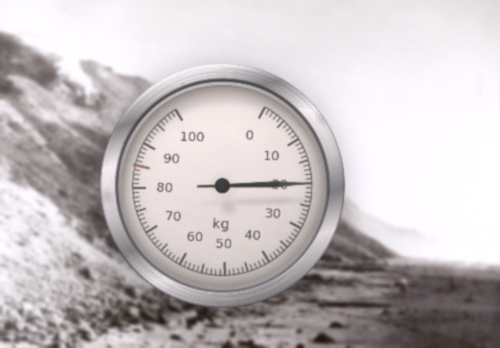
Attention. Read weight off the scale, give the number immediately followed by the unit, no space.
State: 20kg
